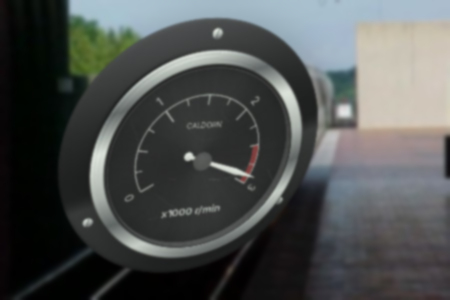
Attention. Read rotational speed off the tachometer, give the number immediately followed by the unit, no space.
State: 2875rpm
